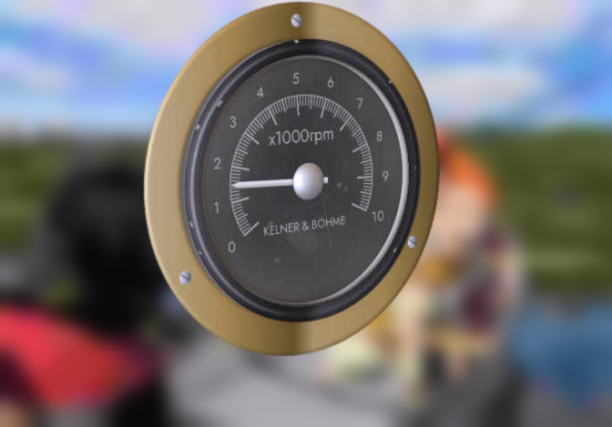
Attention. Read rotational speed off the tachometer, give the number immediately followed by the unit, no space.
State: 1500rpm
